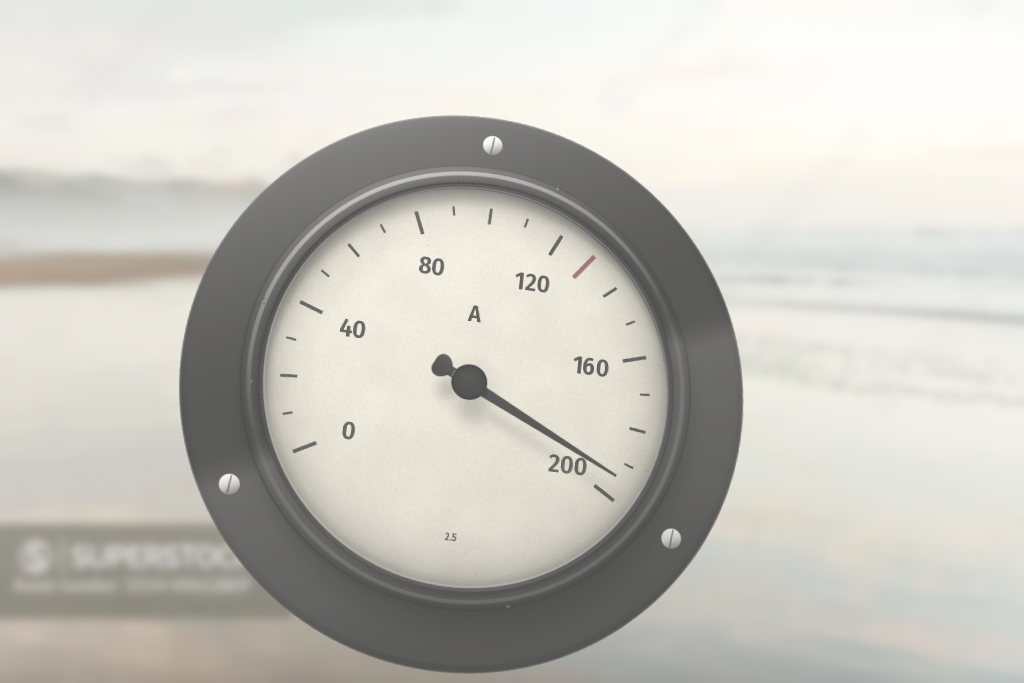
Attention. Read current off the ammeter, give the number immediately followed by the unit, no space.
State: 195A
